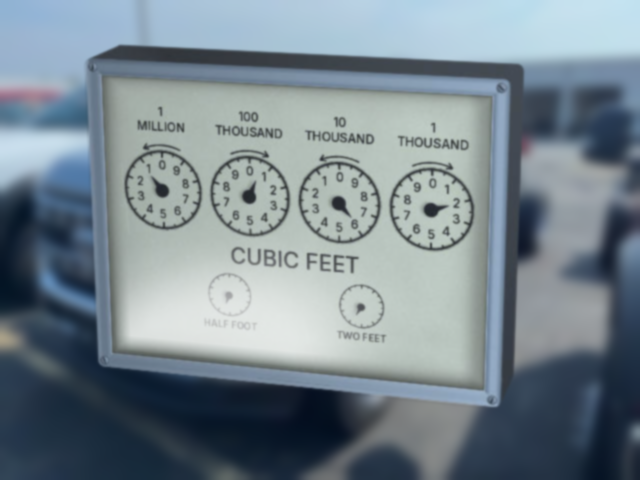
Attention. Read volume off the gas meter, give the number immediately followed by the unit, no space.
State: 106200ft³
